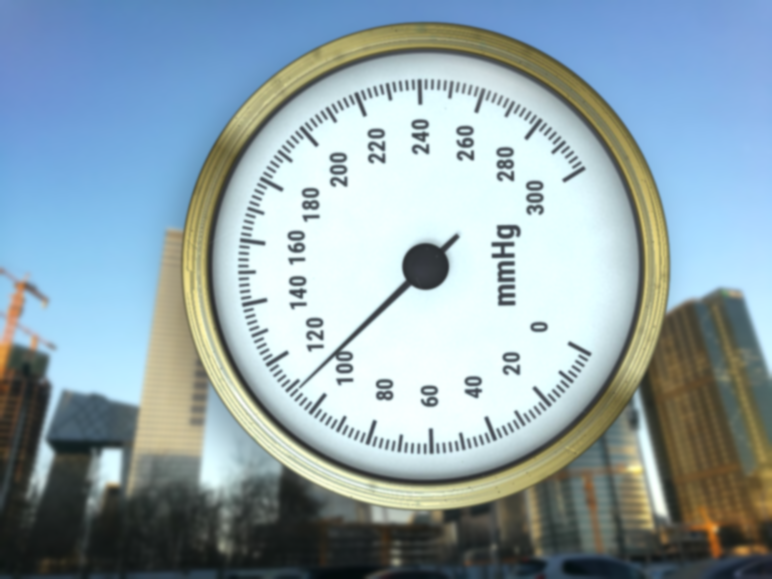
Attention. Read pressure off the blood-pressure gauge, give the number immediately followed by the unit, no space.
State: 108mmHg
